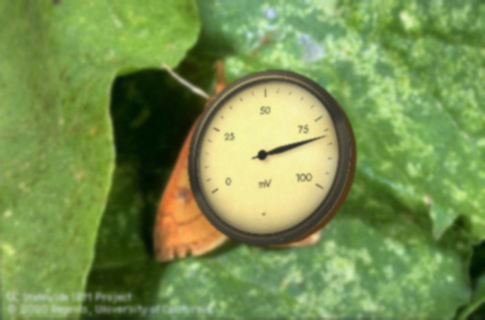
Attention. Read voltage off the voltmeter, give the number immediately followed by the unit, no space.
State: 82.5mV
